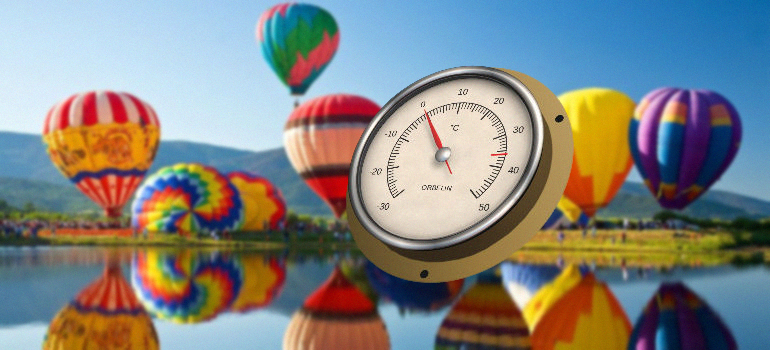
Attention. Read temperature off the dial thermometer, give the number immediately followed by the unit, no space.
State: 0°C
